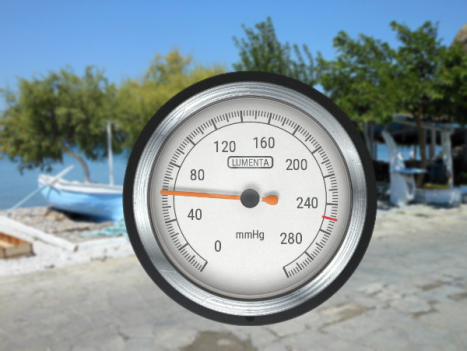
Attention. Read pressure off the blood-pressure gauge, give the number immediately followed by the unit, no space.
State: 60mmHg
